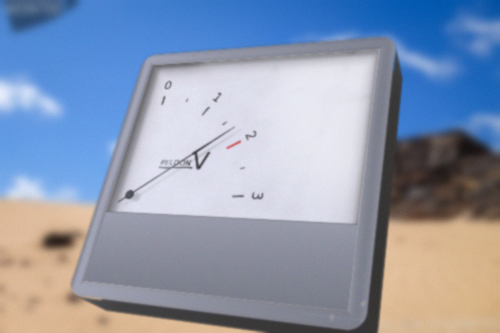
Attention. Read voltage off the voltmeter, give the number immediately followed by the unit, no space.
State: 1.75V
